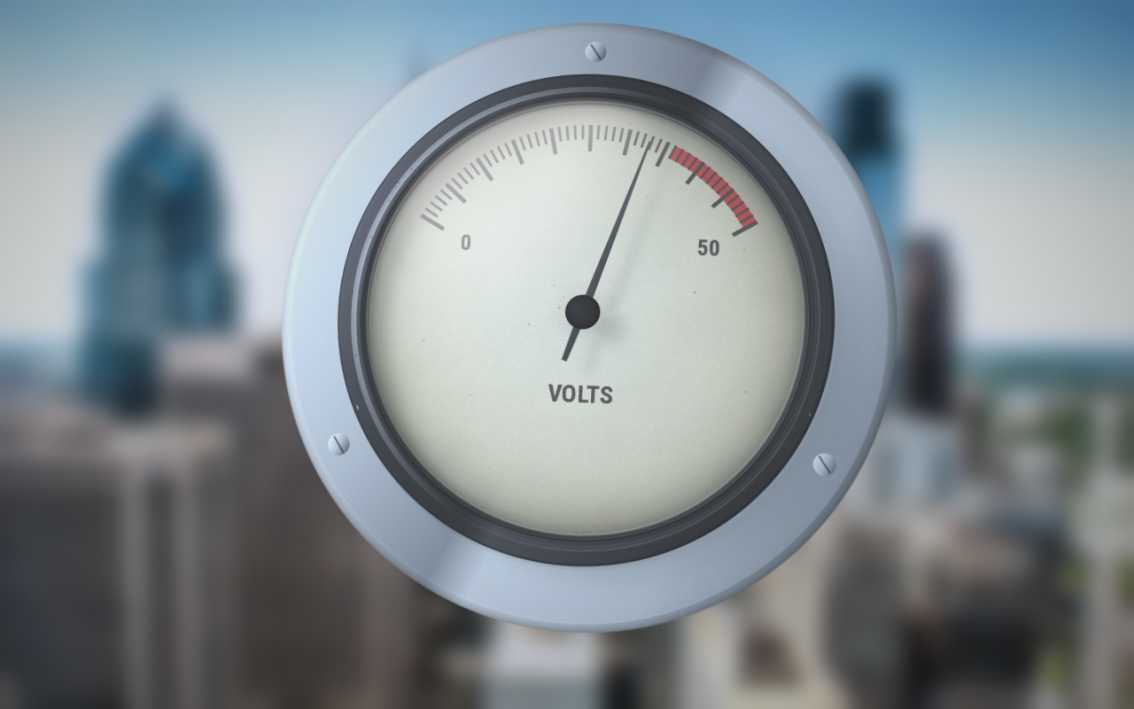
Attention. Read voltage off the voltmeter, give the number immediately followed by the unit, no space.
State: 33V
